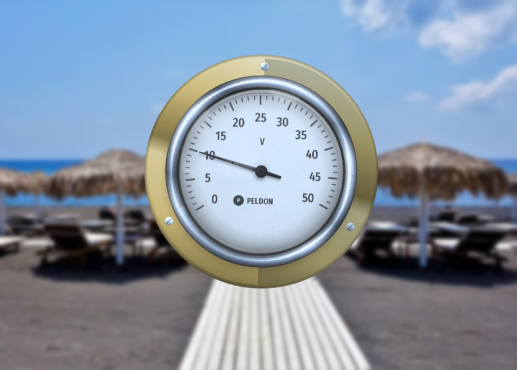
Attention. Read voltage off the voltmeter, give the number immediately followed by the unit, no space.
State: 10V
